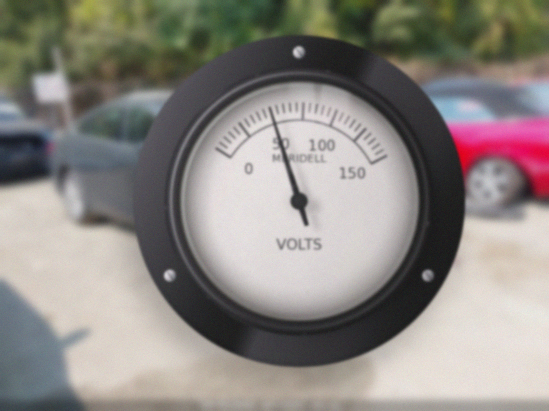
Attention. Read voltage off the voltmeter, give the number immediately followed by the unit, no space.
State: 50V
